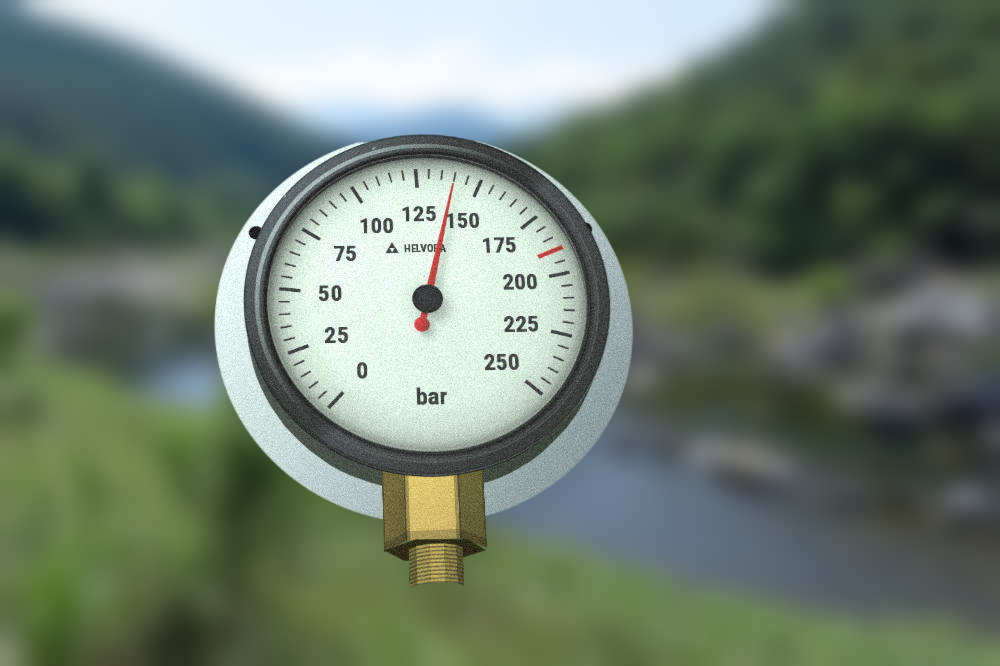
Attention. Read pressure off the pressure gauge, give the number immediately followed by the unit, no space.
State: 140bar
